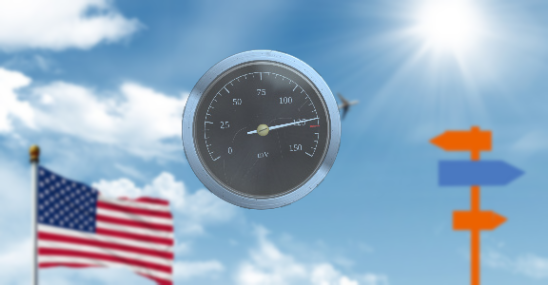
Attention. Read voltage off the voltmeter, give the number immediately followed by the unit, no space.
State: 125mV
